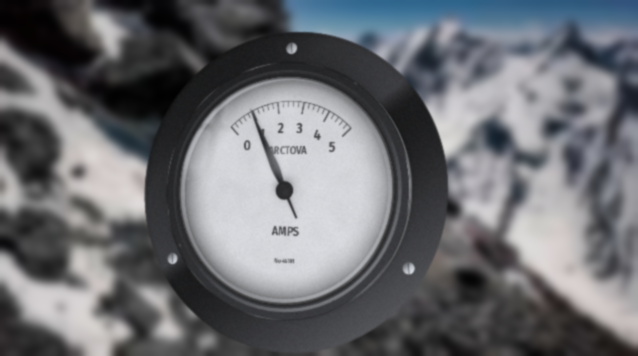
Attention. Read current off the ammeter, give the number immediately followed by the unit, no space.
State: 1A
